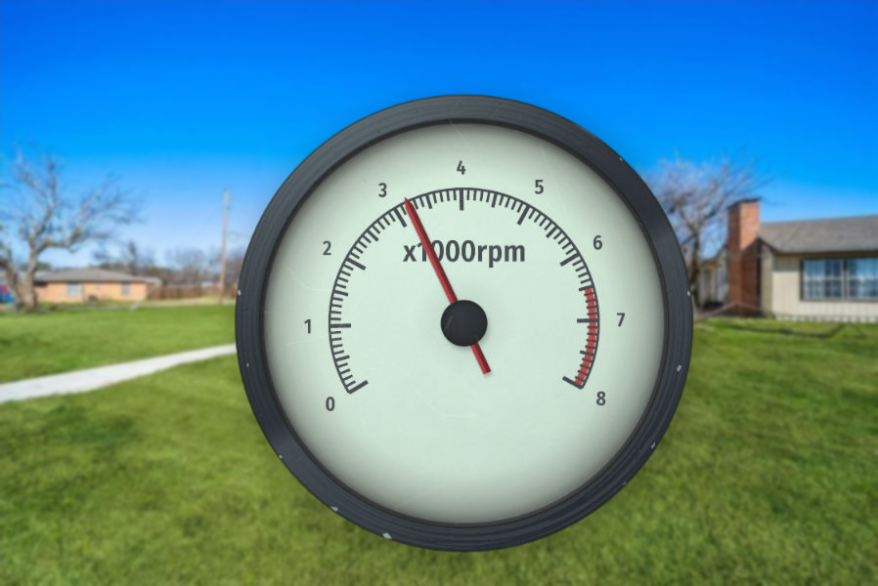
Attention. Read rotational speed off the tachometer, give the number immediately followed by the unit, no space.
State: 3200rpm
